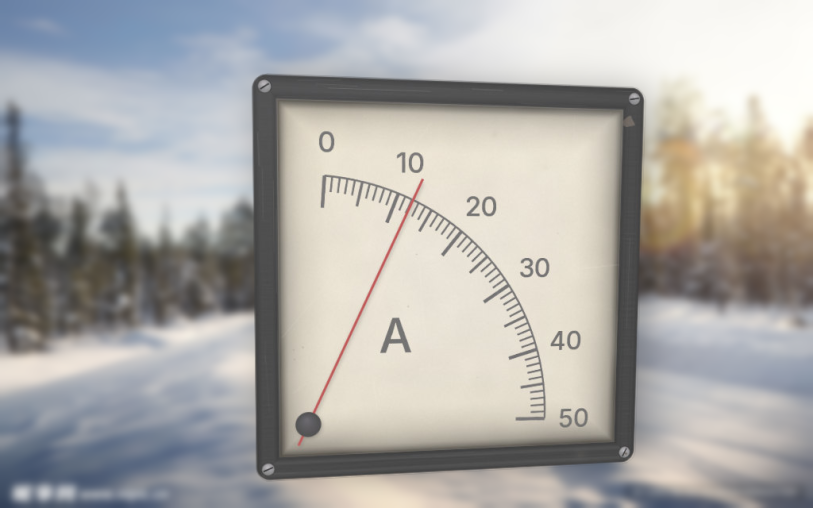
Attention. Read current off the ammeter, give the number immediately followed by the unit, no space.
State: 12A
